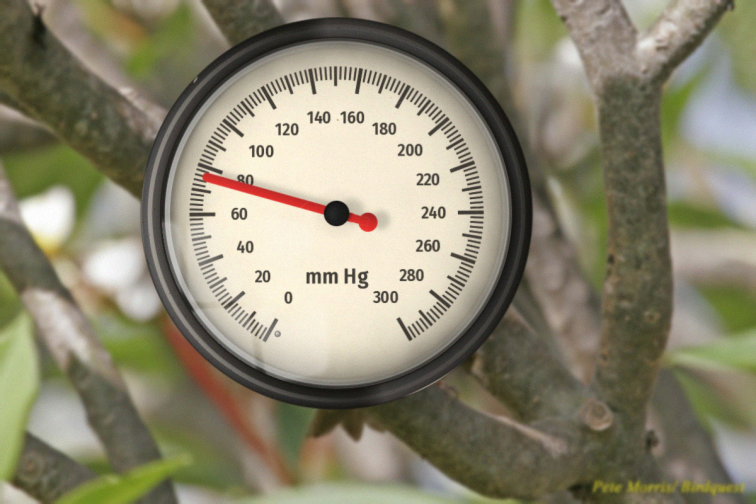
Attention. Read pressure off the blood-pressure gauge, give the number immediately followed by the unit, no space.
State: 76mmHg
